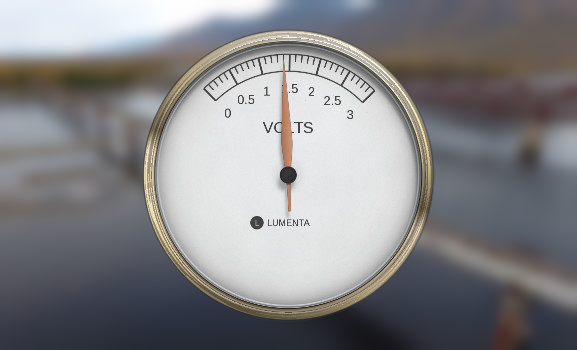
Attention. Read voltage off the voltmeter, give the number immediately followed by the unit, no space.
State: 1.4V
